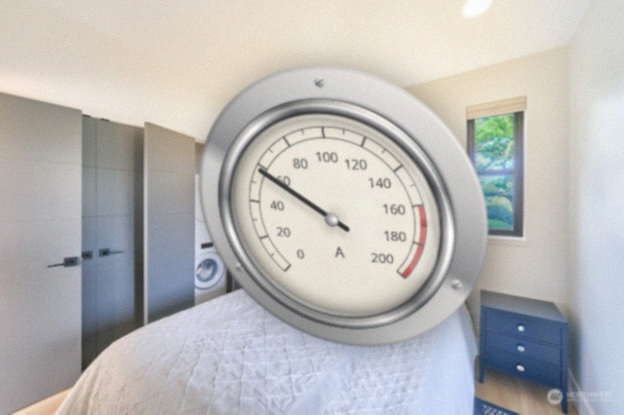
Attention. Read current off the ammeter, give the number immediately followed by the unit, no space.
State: 60A
